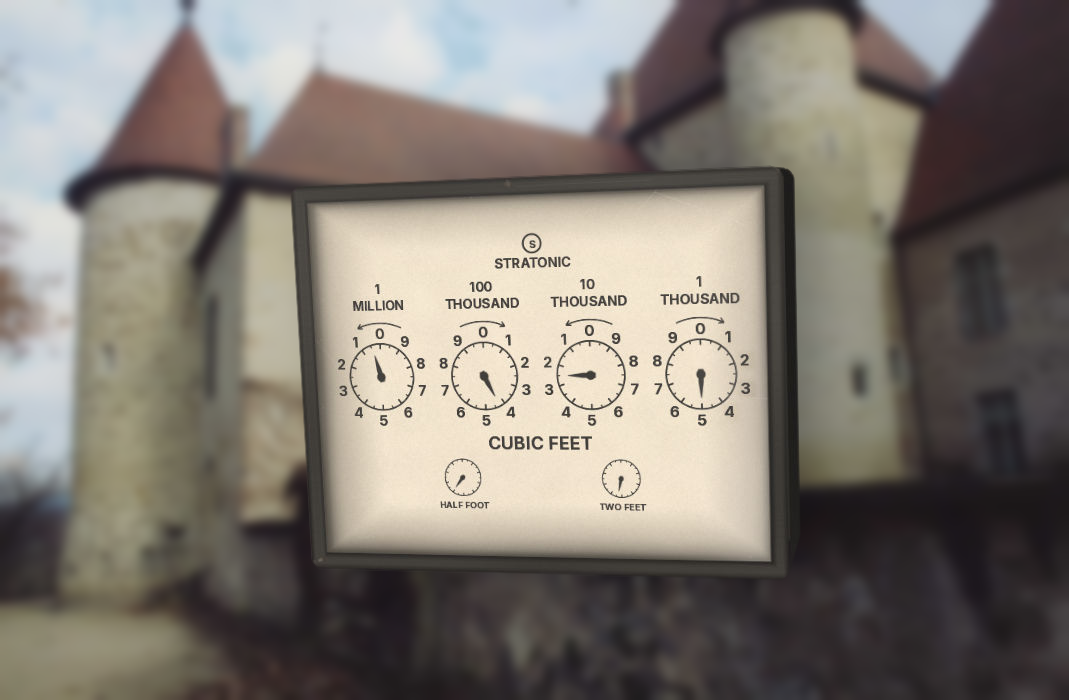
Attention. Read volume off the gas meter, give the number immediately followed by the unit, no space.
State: 42500ft³
